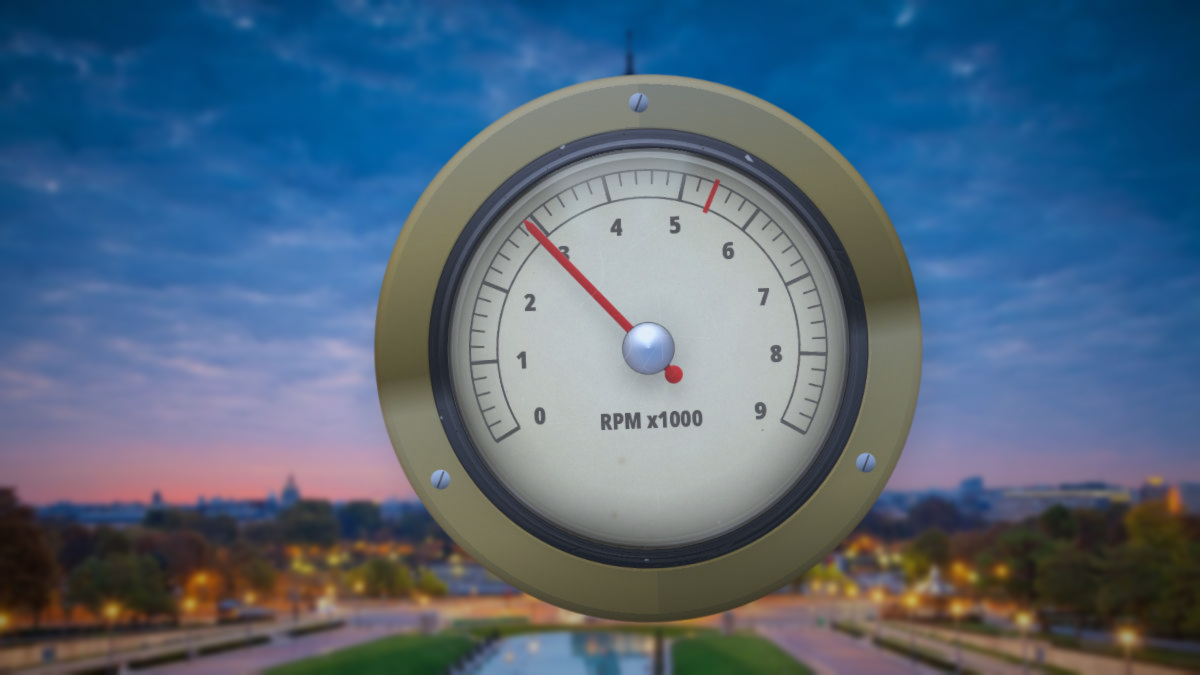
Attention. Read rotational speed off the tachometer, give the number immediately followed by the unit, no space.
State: 2900rpm
